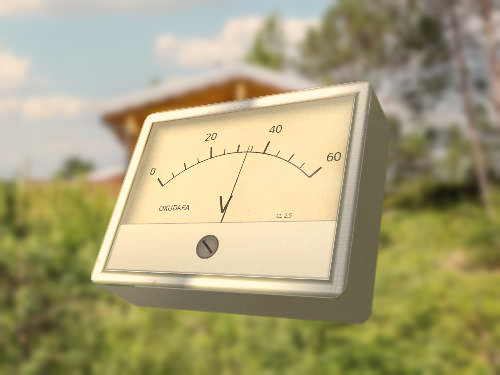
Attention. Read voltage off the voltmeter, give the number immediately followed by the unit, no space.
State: 35V
